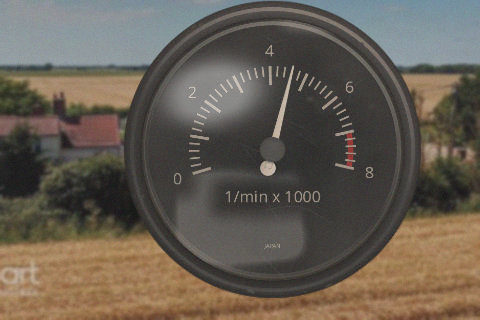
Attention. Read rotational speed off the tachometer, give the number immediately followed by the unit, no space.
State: 4600rpm
